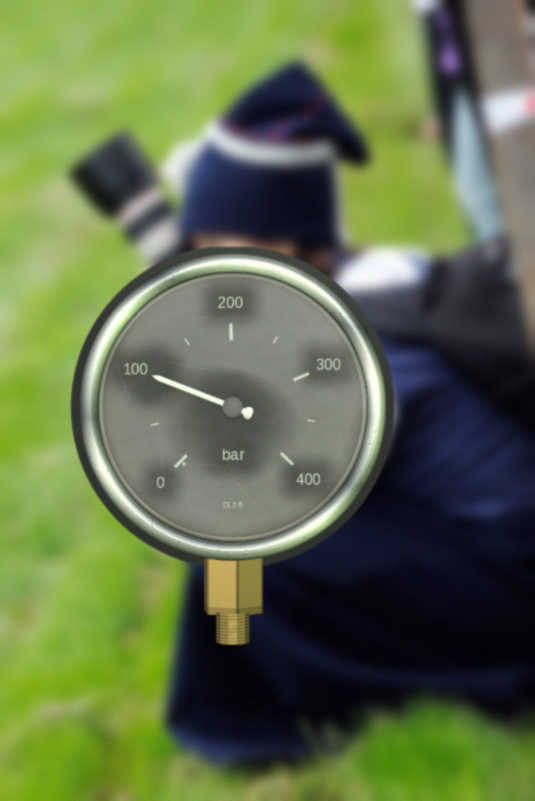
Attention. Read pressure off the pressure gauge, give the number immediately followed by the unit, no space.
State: 100bar
